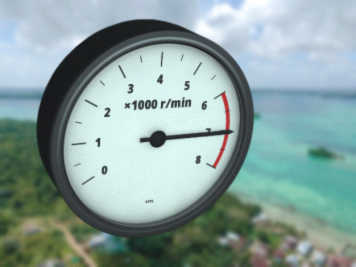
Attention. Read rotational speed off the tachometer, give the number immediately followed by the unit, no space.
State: 7000rpm
